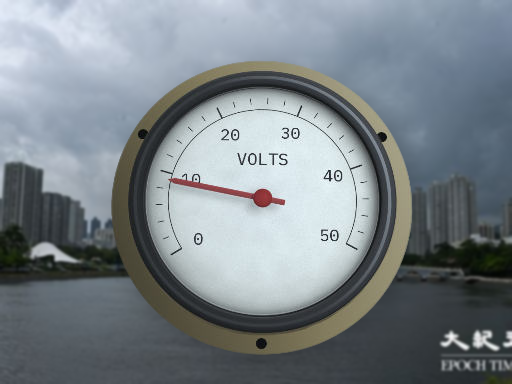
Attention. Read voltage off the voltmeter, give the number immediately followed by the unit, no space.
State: 9V
